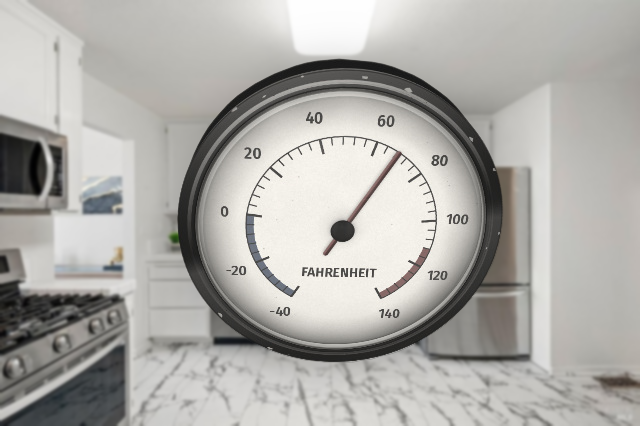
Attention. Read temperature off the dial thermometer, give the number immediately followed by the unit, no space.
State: 68°F
